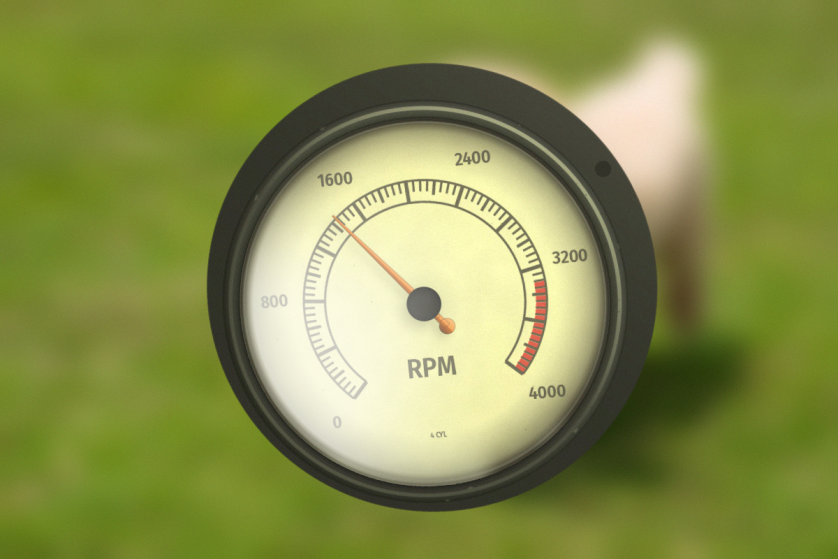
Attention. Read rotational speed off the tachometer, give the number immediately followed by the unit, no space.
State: 1450rpm
